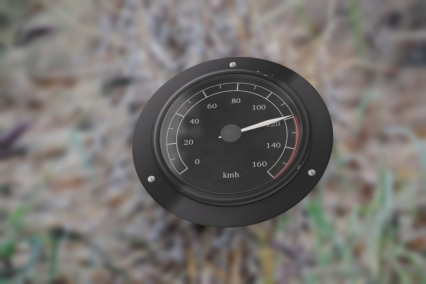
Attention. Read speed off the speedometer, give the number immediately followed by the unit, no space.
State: 120km/h
